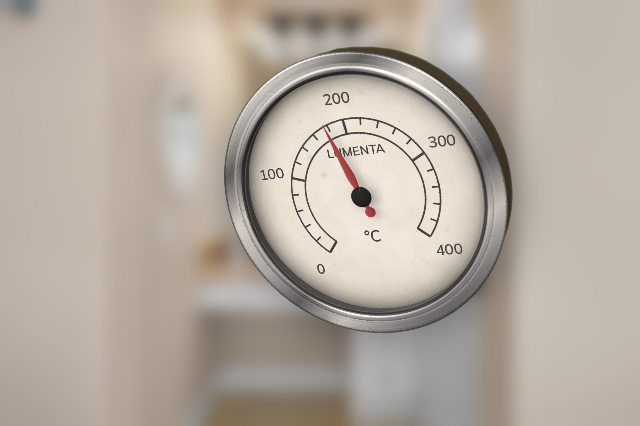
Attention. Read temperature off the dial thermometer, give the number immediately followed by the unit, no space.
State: 180°C
